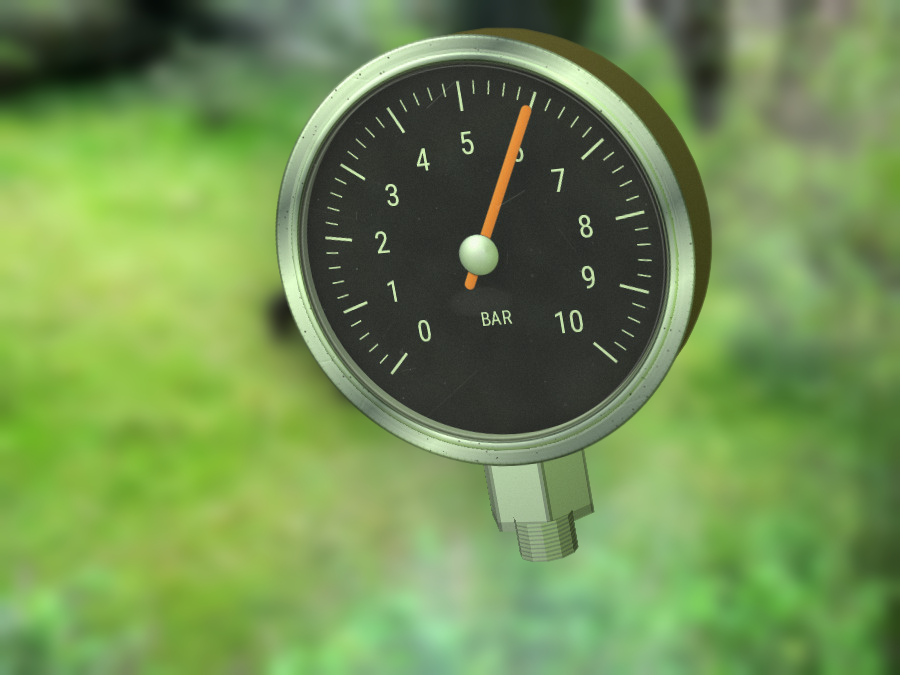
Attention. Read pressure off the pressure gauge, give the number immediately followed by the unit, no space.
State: 6bar
